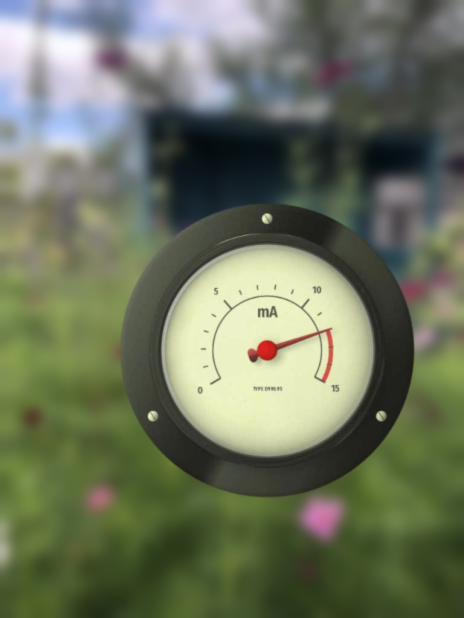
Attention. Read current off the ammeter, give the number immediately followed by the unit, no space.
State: 12mA
